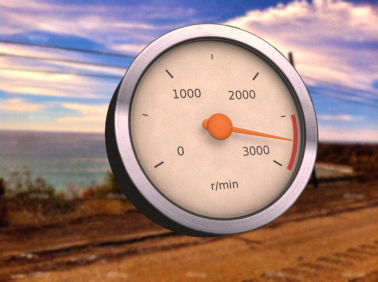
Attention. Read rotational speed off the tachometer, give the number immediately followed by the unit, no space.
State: 2750rpm
